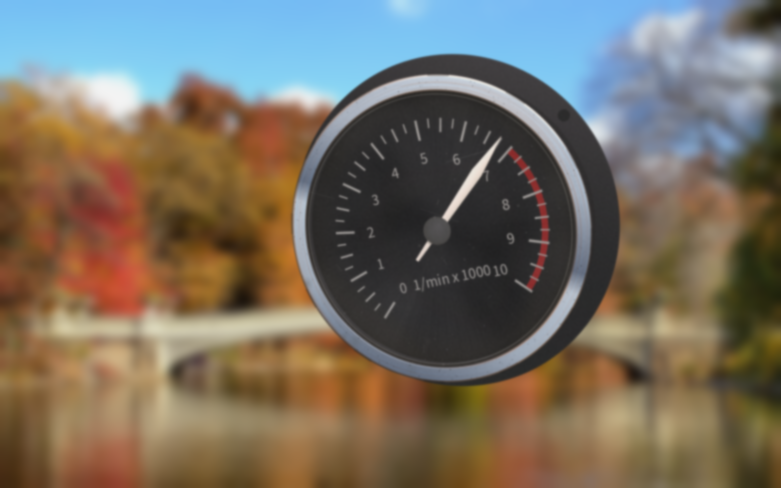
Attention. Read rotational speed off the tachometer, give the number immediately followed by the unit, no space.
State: 6750rpm
